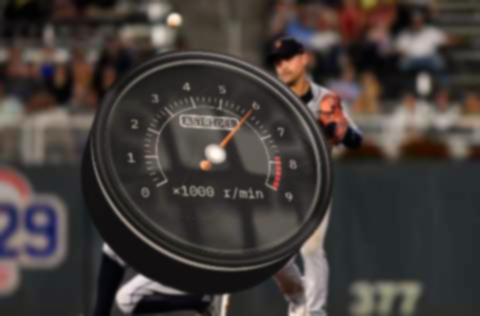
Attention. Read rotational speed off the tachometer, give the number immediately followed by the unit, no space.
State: 6000rpm
